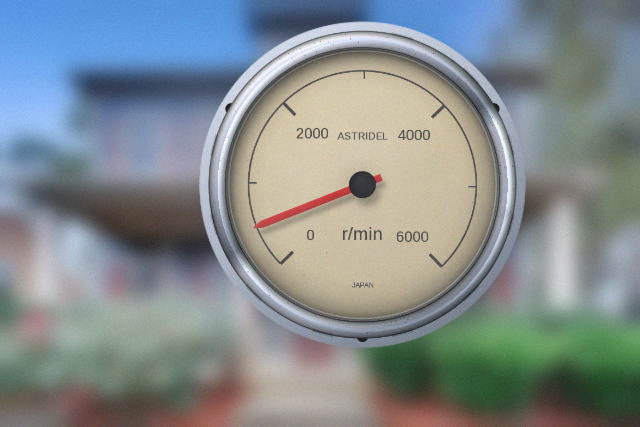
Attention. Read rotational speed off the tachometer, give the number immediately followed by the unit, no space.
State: 500rpm
